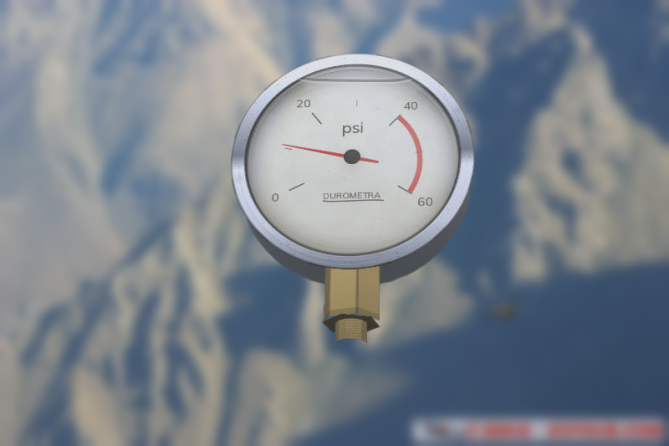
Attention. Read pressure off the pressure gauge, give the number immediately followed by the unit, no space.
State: 10psi
